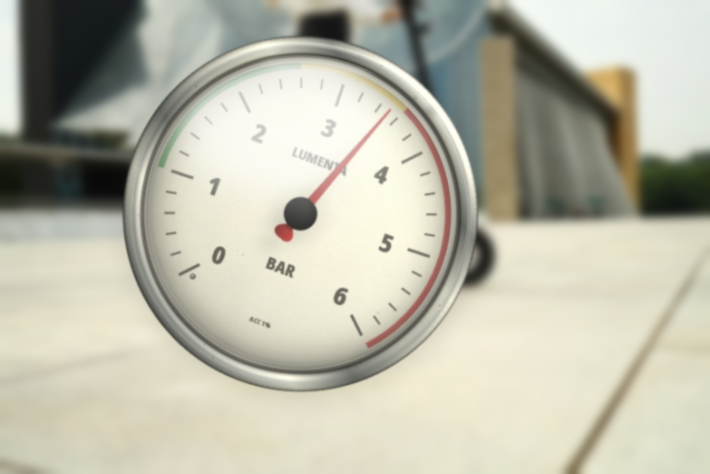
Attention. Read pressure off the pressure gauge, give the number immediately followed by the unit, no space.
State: 3.5bar
